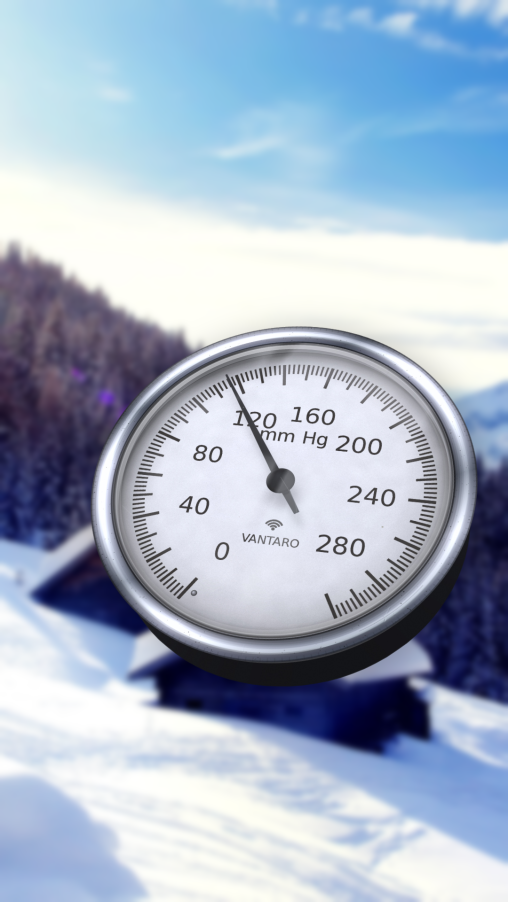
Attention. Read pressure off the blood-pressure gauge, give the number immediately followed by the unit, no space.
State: 116mmHg
